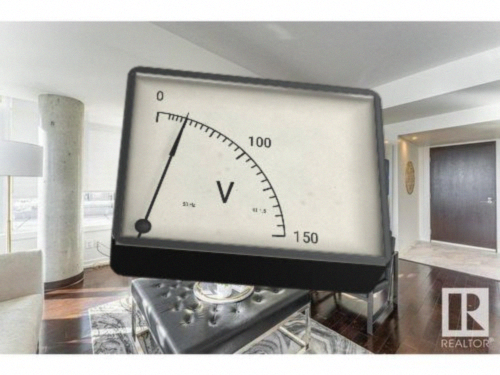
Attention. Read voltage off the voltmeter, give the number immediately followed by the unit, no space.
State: 50V
